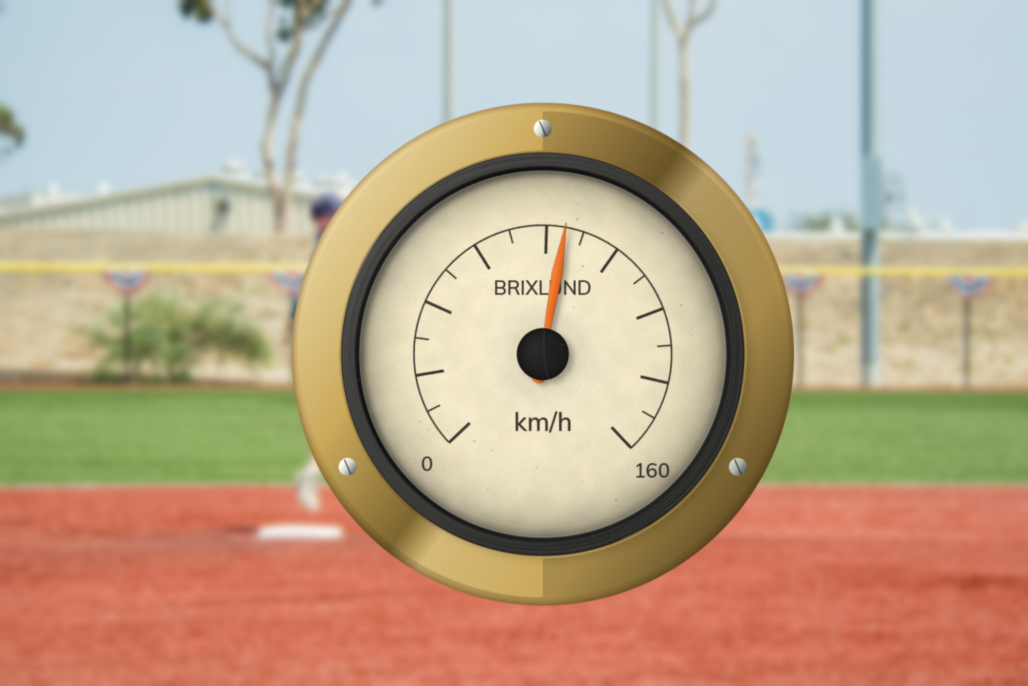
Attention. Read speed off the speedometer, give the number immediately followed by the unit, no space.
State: 85km/h
